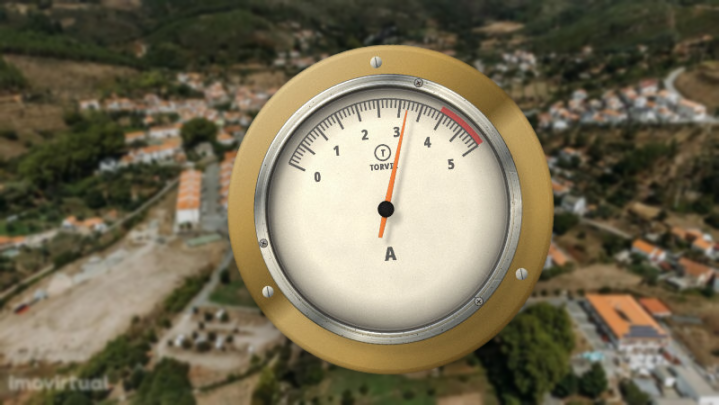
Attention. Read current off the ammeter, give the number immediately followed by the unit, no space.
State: 3.2A
